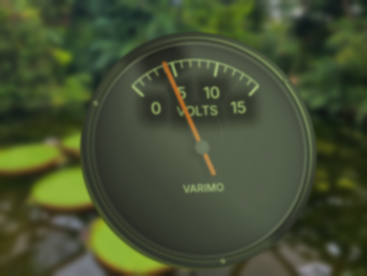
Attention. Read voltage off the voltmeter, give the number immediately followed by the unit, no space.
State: 4V
